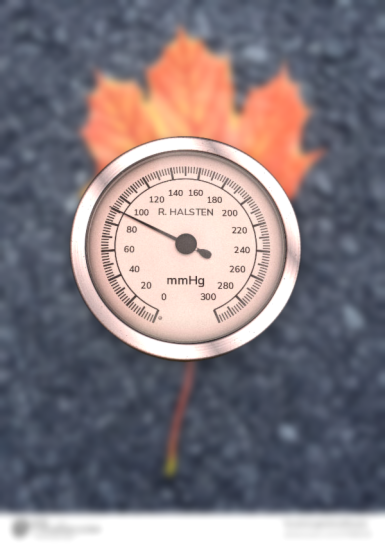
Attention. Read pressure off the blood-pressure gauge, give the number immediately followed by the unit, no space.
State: 90mmHg
